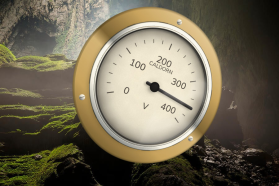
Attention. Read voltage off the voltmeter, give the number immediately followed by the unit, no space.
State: 360V
